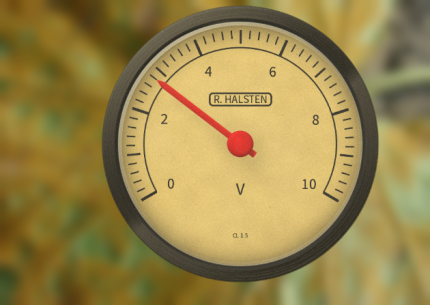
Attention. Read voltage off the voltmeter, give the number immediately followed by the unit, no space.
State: 2.8V
